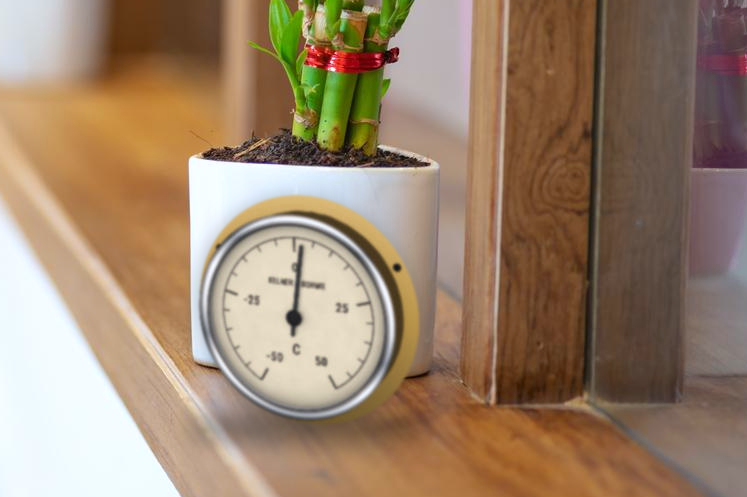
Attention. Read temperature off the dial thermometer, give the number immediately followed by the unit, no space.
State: 2.5°C
